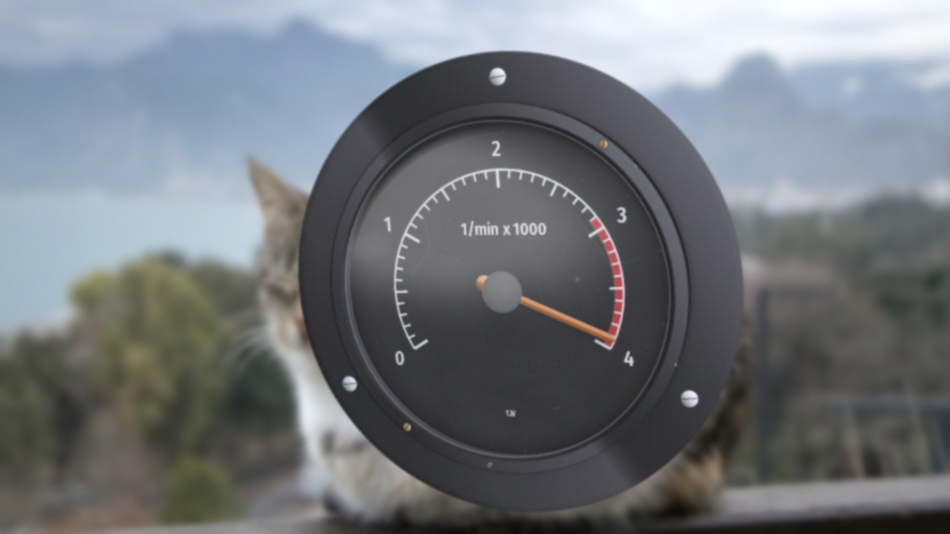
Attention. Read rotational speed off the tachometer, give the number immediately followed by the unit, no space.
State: 3900rpm
